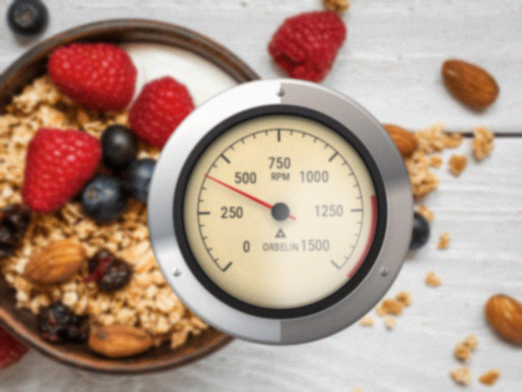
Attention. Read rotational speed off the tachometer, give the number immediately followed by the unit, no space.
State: 400rpm
